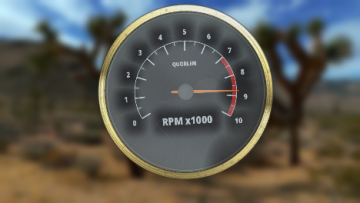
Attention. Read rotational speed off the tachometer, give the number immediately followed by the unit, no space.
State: 8750rpm
